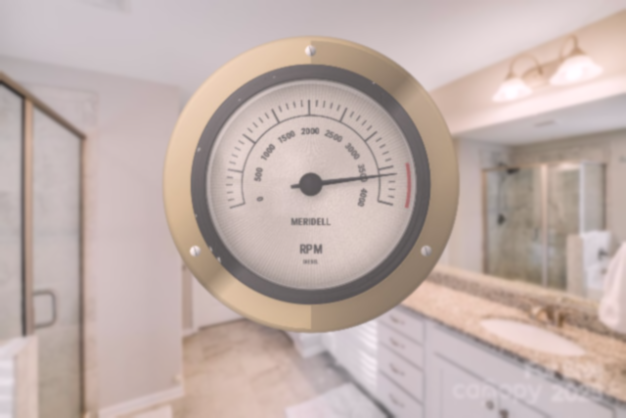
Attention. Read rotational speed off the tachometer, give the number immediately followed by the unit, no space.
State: 3600rpm
